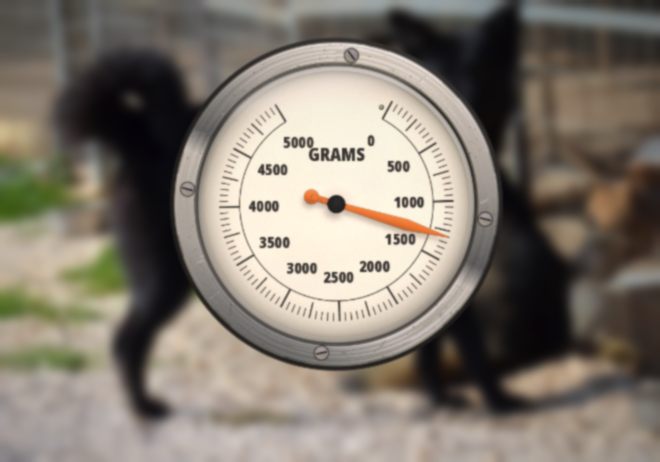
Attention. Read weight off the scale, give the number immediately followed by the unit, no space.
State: 1300g
